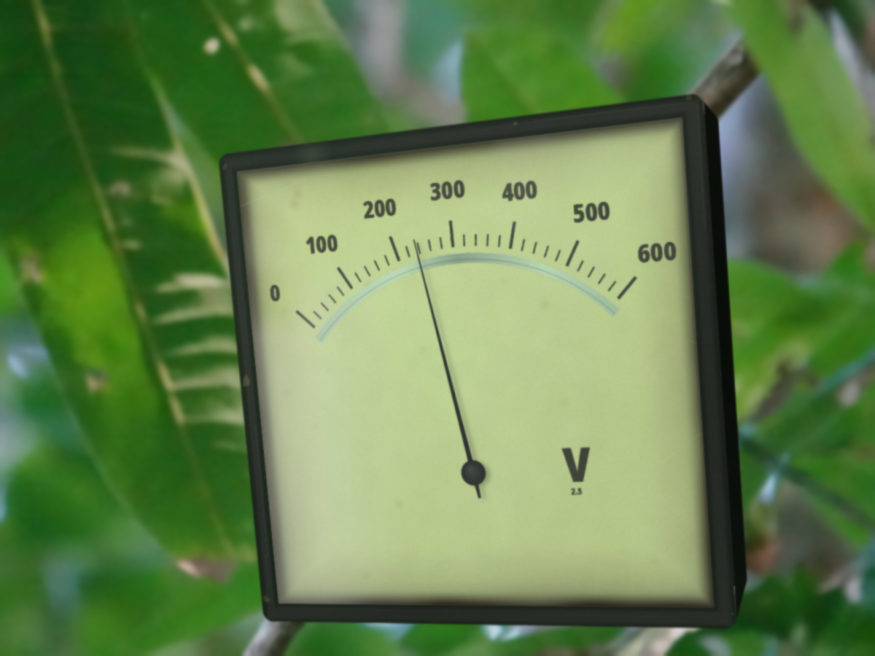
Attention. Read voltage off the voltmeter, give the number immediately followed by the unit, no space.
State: 240V
